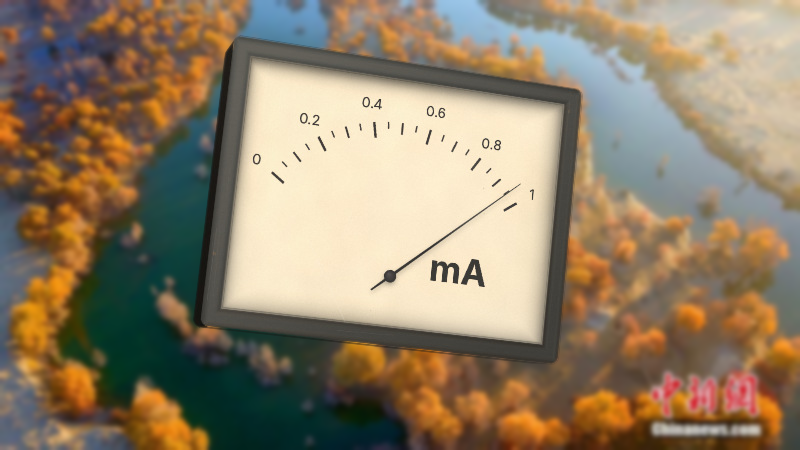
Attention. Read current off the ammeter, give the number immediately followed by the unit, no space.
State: 0.95mA
